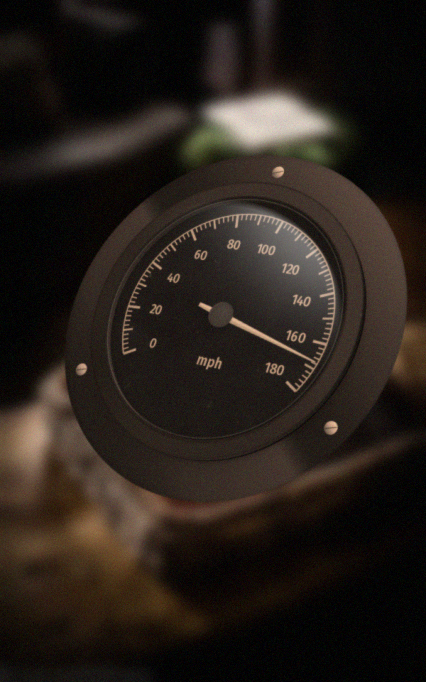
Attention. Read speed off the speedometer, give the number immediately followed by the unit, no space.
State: 168mph
